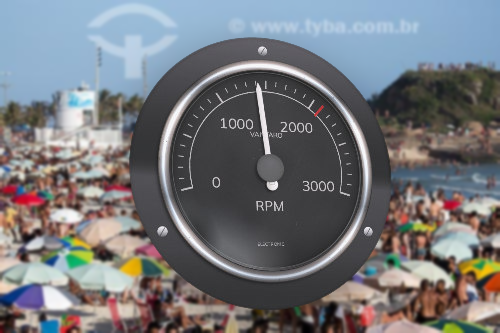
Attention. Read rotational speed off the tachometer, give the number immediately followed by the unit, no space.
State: 1400rpm
